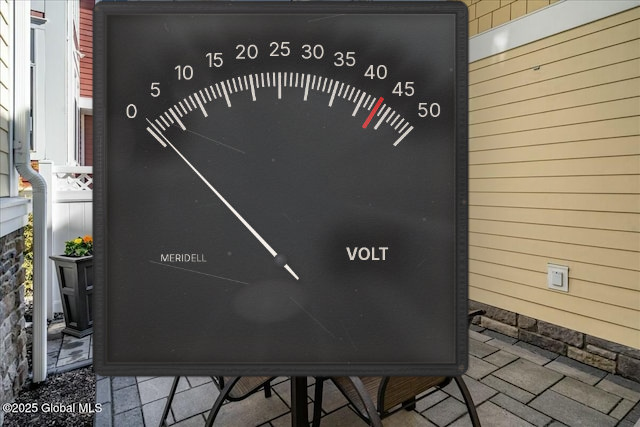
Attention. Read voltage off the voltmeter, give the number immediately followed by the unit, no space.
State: 1V
